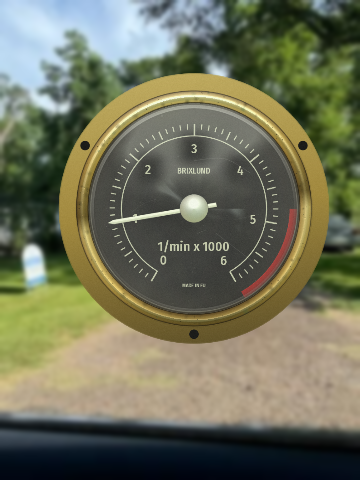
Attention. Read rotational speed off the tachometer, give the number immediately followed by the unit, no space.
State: 1000rpm
